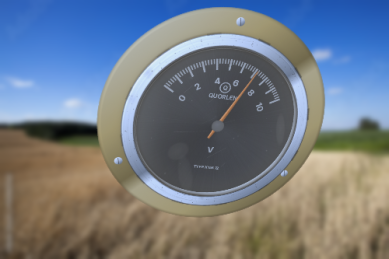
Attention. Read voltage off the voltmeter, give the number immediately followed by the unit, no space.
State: 7V
